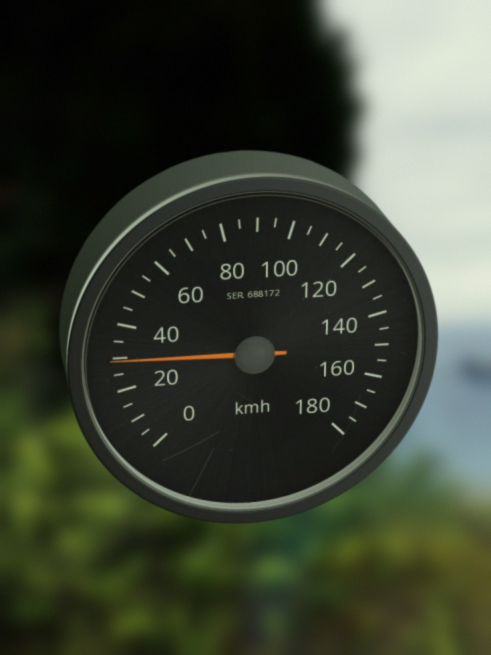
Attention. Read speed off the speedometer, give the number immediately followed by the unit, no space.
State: 30km/h
